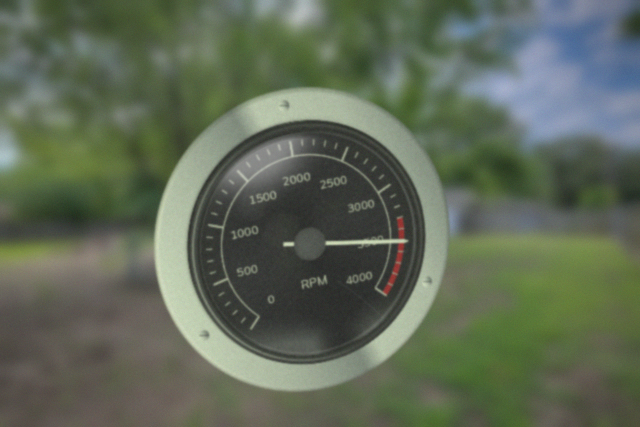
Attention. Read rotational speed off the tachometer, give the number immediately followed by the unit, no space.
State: 3500rpm
